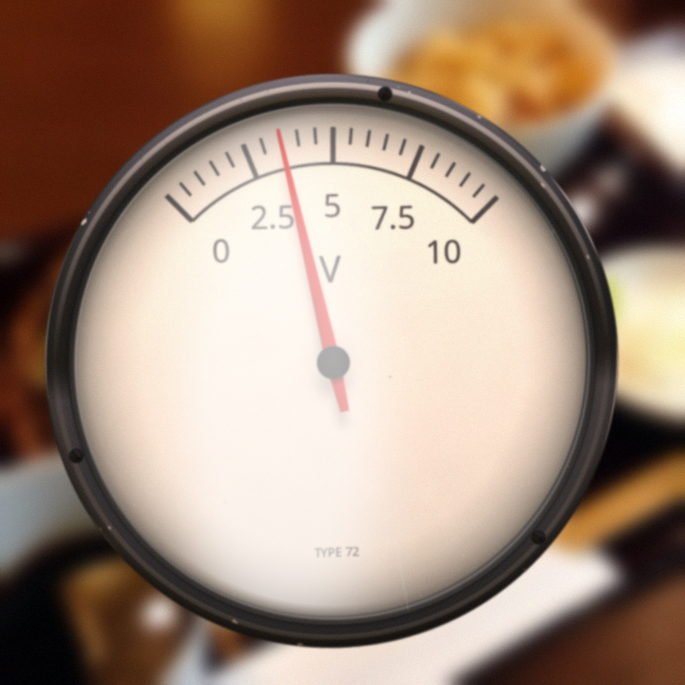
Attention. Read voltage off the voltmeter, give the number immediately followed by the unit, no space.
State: 3.5V
